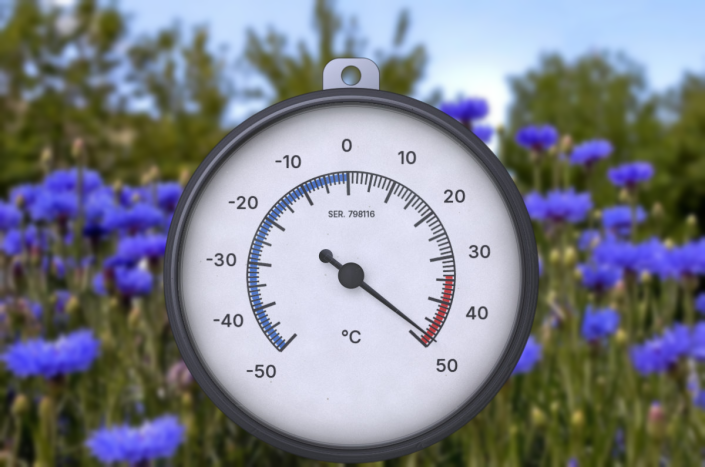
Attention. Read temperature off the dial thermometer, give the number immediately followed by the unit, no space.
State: 48°C
